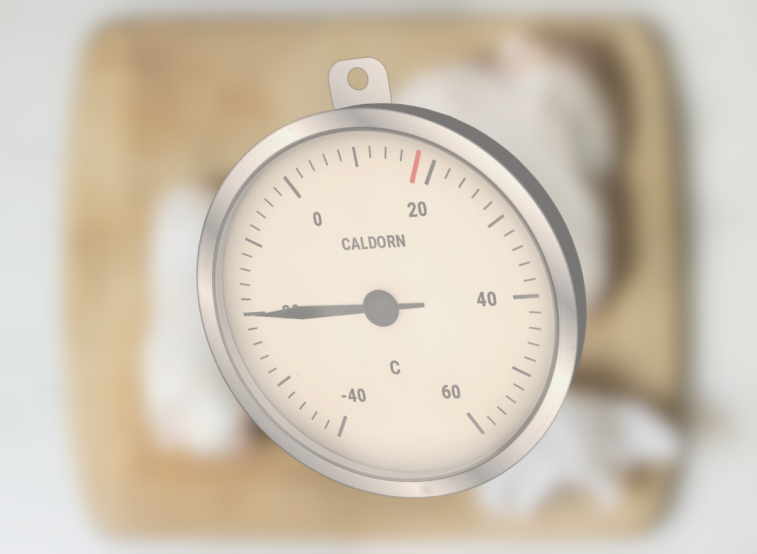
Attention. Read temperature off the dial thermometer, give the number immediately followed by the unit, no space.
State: -20°C
